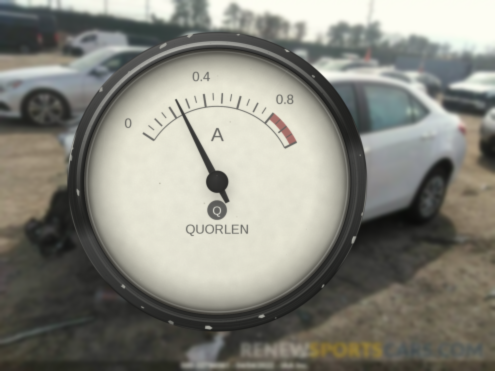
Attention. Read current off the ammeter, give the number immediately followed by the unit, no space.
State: 0.25A
